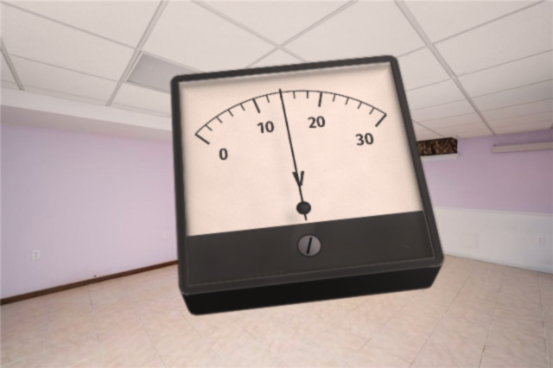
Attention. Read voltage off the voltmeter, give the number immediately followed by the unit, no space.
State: 14V
